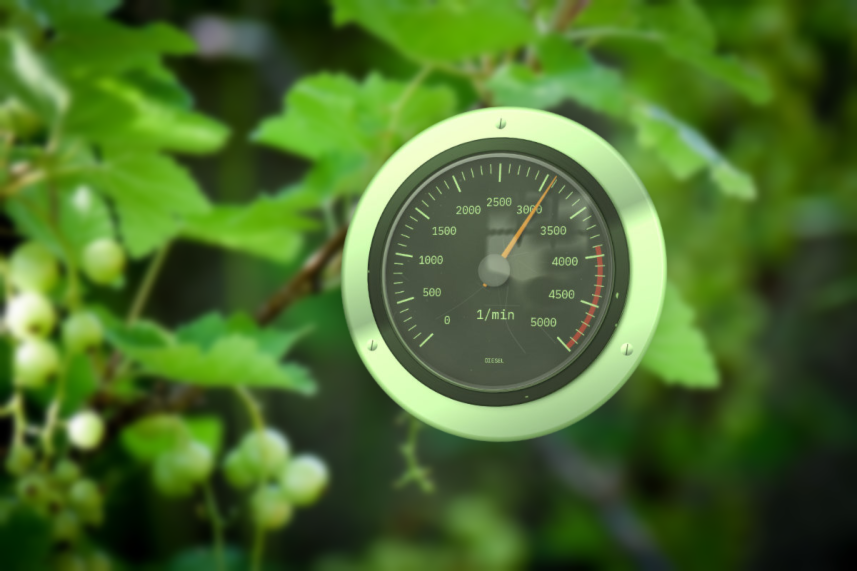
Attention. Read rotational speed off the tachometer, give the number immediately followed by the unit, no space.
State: 3100rpm
